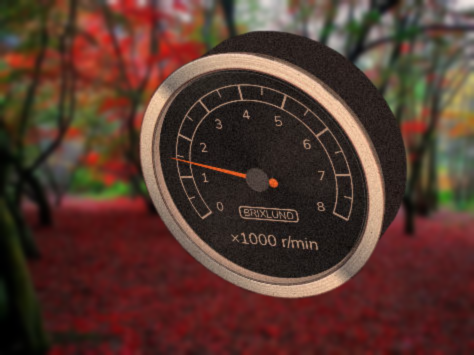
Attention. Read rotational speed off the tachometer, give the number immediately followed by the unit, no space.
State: 1500rpm
